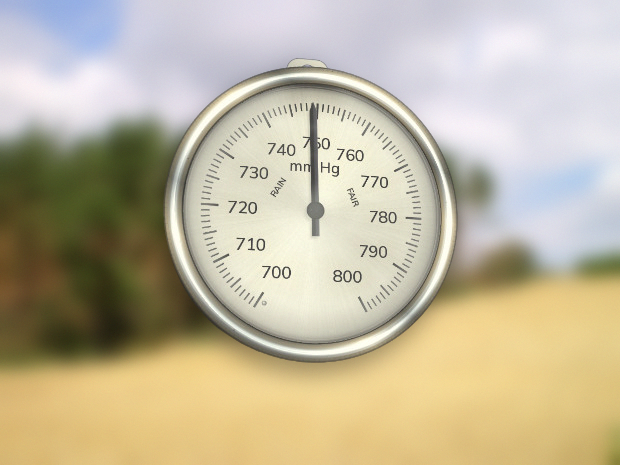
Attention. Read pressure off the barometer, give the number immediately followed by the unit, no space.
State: 749mmHg
